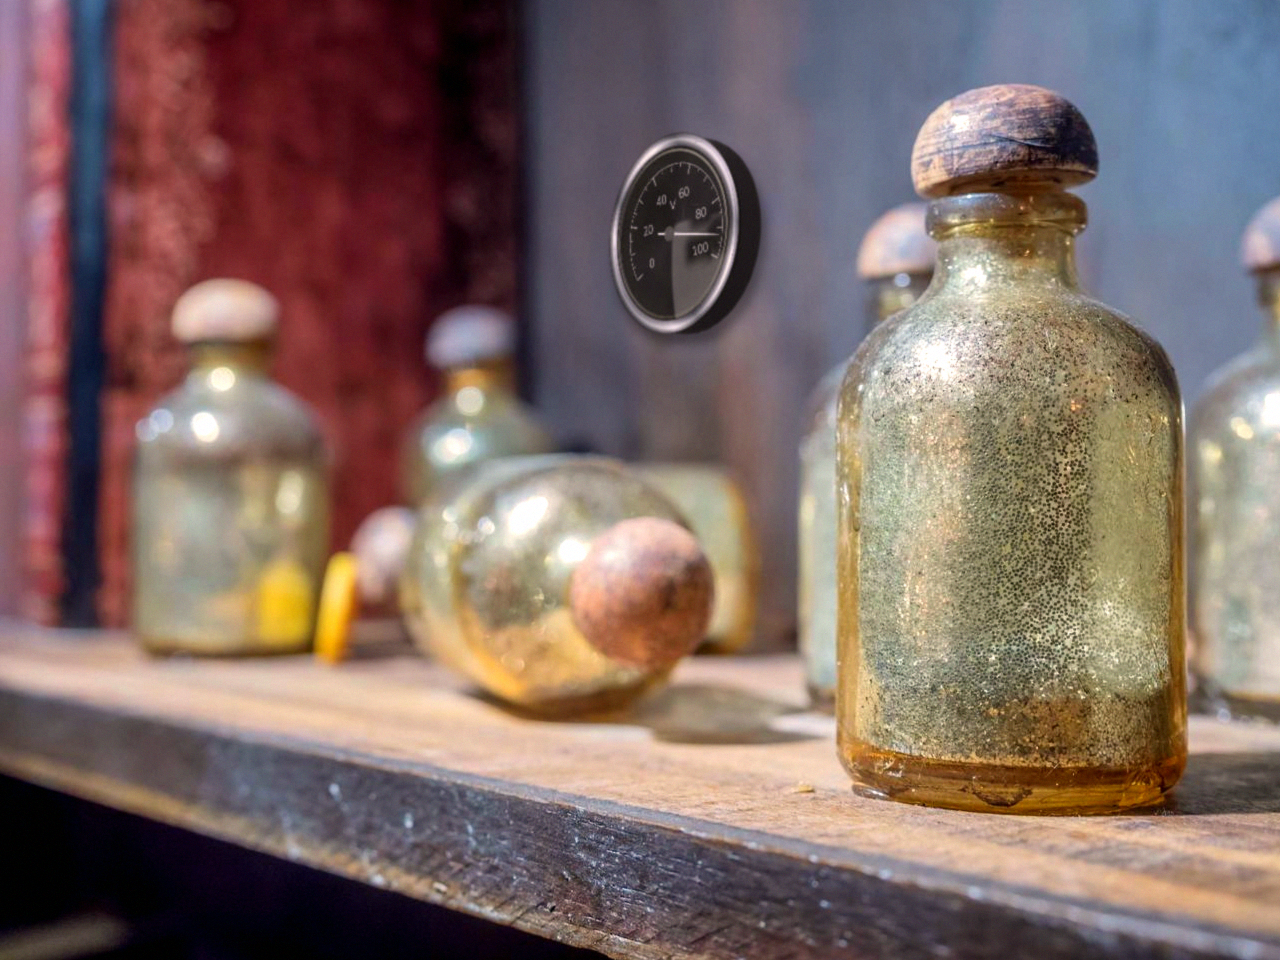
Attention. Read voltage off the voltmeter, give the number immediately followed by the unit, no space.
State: 92.5V
